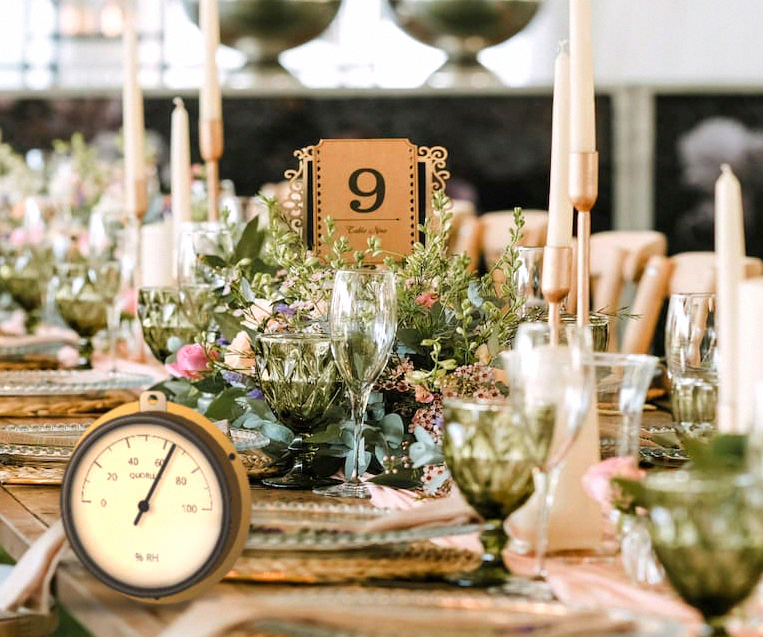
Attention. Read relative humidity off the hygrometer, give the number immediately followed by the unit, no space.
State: 65%
